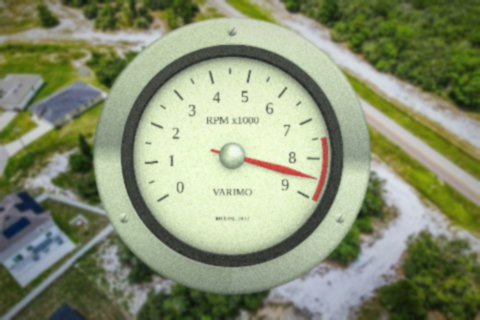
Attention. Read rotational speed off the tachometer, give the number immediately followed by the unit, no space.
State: 8500rpm
